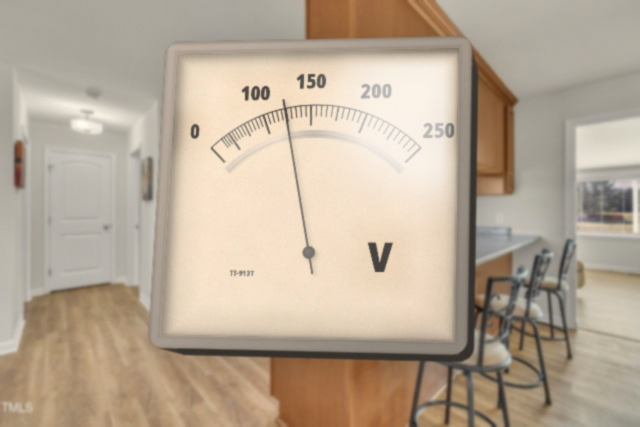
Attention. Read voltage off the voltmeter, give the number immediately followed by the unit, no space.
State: 125V
